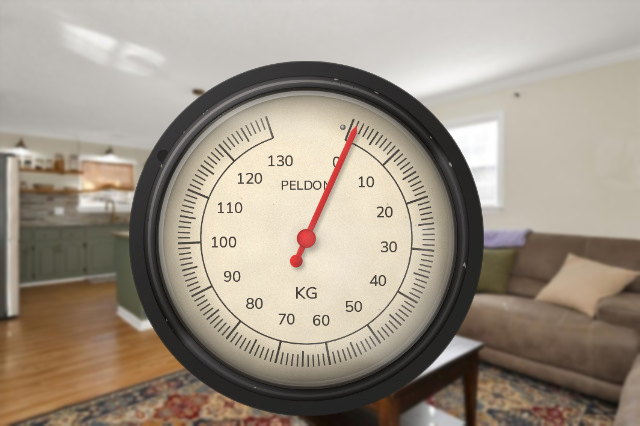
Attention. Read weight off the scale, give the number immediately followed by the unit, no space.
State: 1kg
